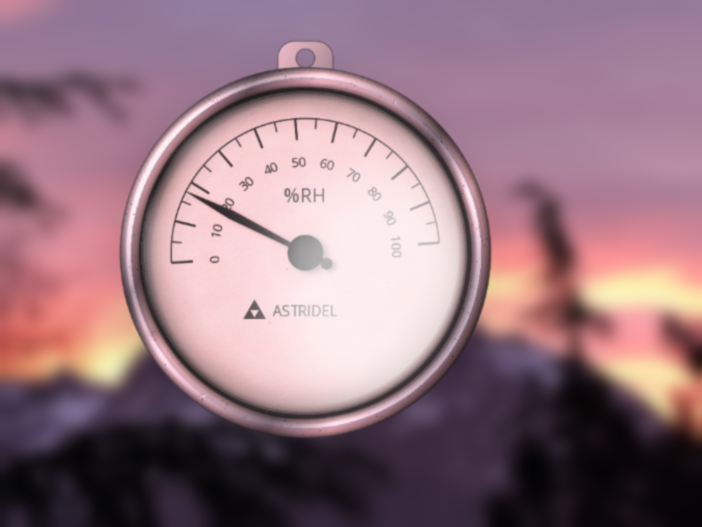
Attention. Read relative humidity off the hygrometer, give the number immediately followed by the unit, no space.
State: 17.5%
